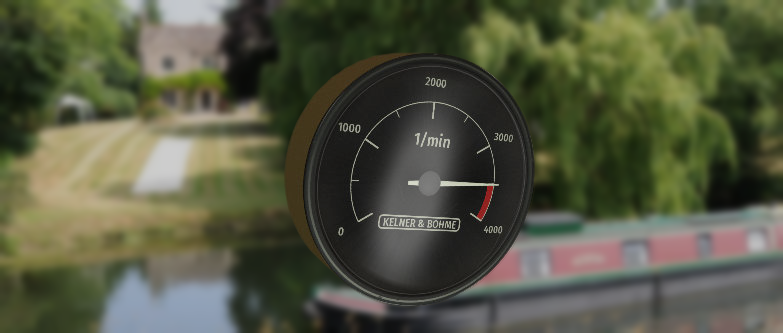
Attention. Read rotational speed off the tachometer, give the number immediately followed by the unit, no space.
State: 3500rpm
